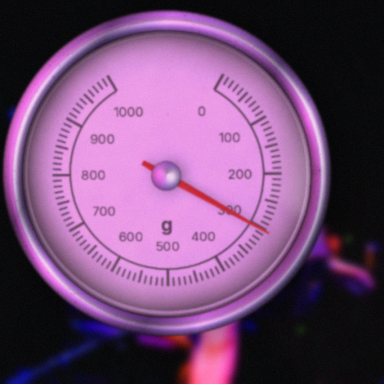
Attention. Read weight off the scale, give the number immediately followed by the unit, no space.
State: 300g
